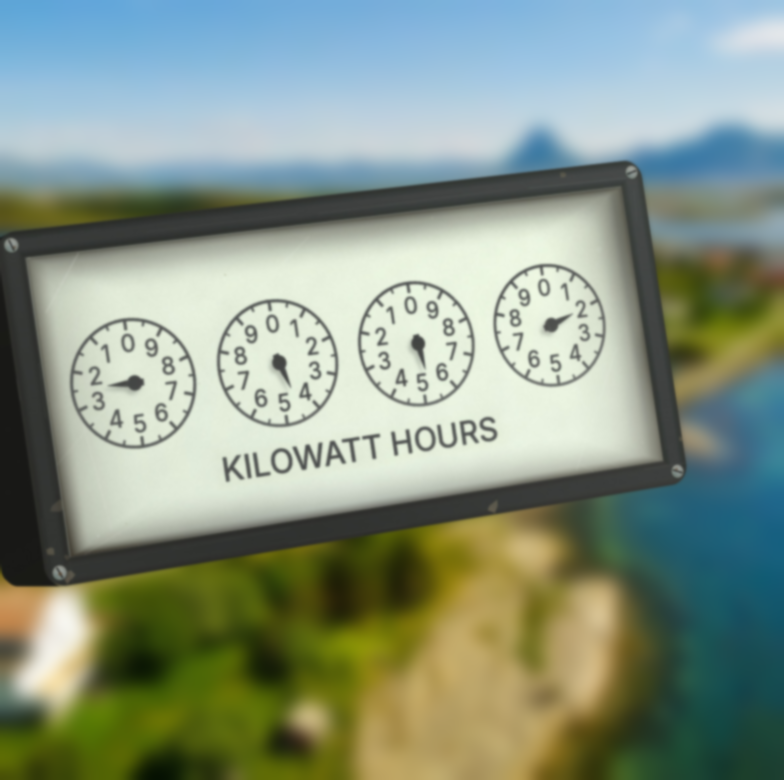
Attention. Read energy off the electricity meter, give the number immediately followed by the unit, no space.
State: 2452kWh
